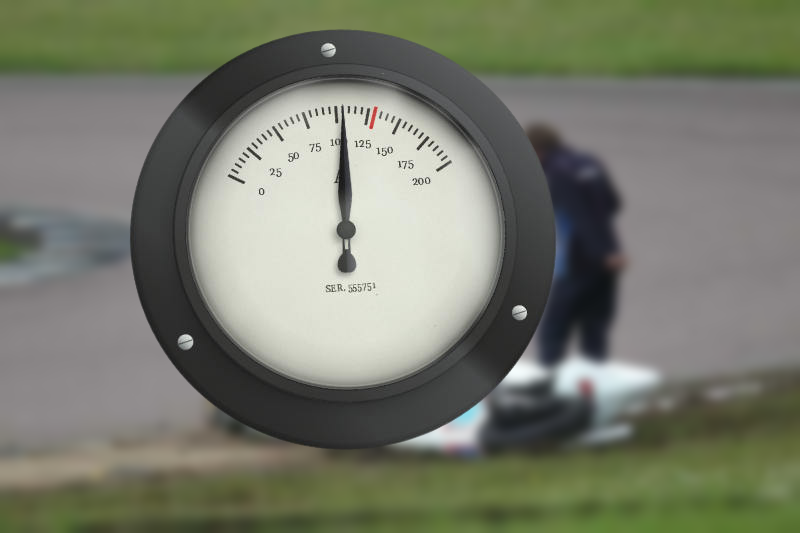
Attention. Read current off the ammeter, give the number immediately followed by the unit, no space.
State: 105A
